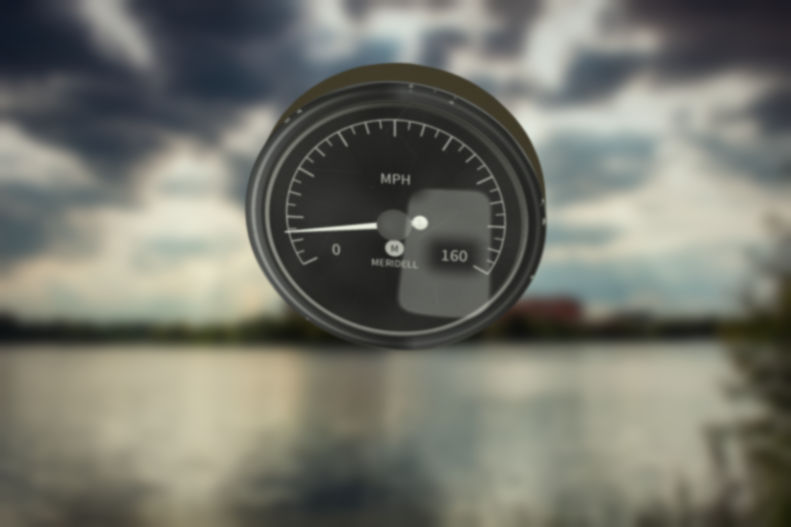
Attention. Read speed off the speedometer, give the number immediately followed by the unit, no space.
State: 15mph
